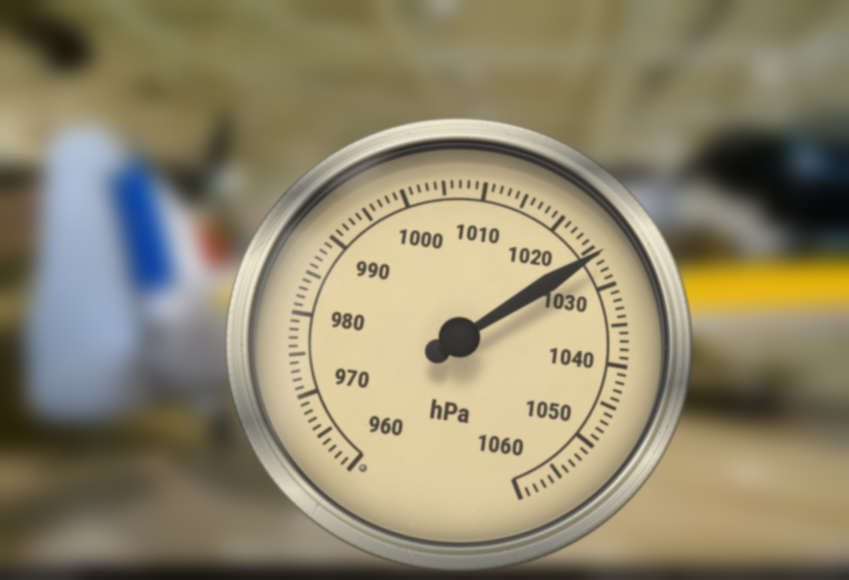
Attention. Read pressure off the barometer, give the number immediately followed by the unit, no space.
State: 1026hPa
